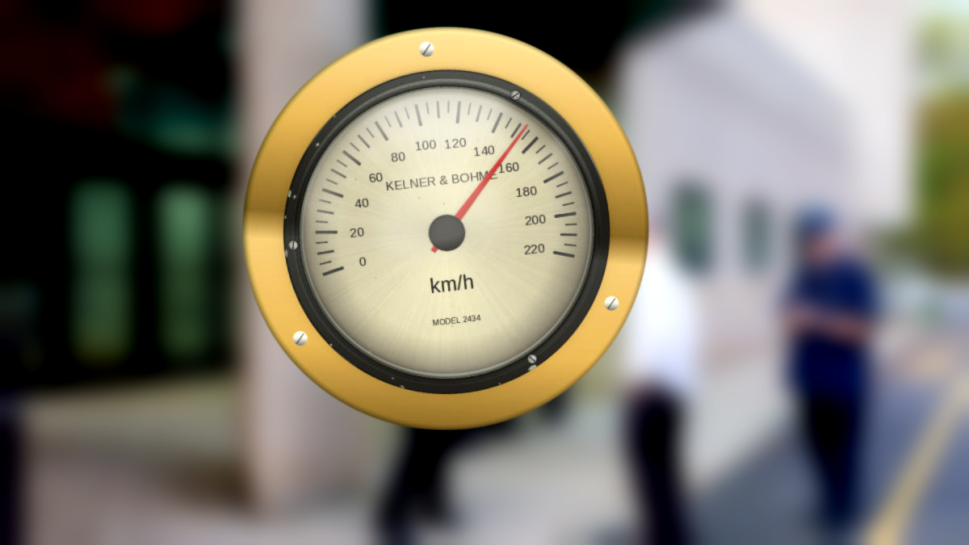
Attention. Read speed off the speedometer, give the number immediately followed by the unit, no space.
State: 152.5km/h
